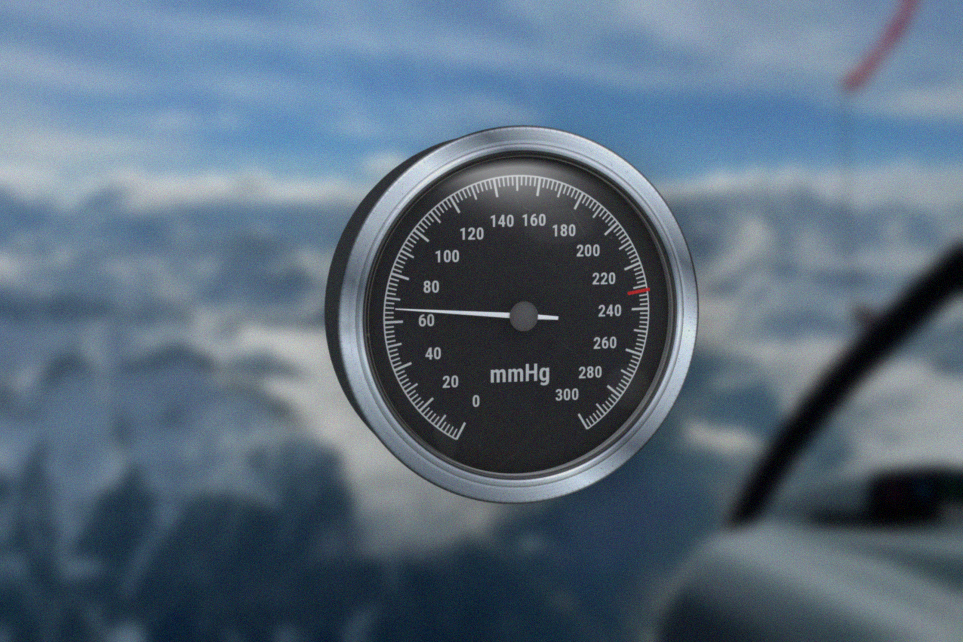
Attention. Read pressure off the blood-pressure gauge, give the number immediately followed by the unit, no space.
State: 66mmHg
